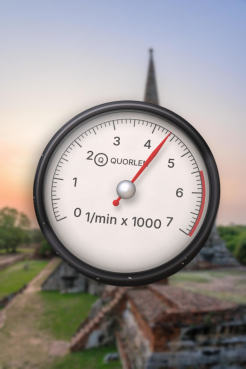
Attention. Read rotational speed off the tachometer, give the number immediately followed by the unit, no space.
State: 4400rpm
